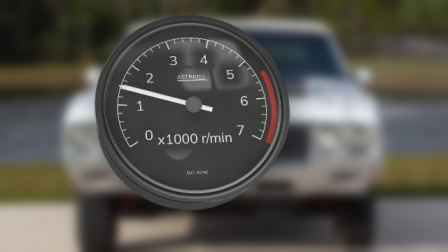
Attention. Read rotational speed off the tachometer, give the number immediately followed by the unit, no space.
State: 1400rpm
